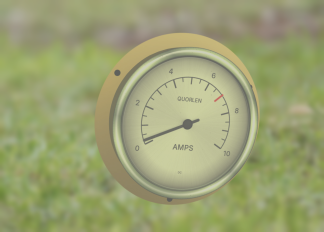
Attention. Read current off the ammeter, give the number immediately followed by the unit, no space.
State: 0.25A
